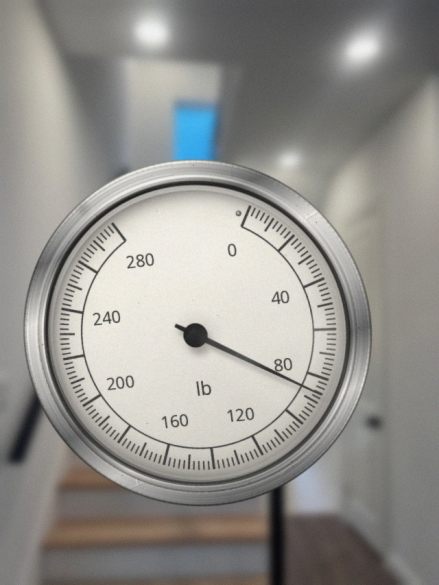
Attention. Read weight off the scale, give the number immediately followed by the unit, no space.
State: 86lb
